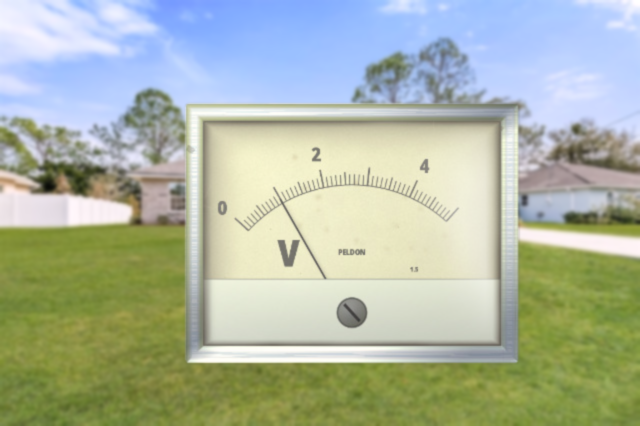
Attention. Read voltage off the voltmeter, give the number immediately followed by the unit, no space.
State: 1V
